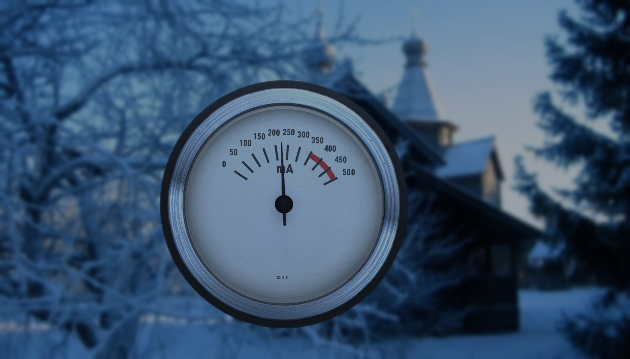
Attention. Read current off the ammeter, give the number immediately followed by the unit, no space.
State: 225mA
